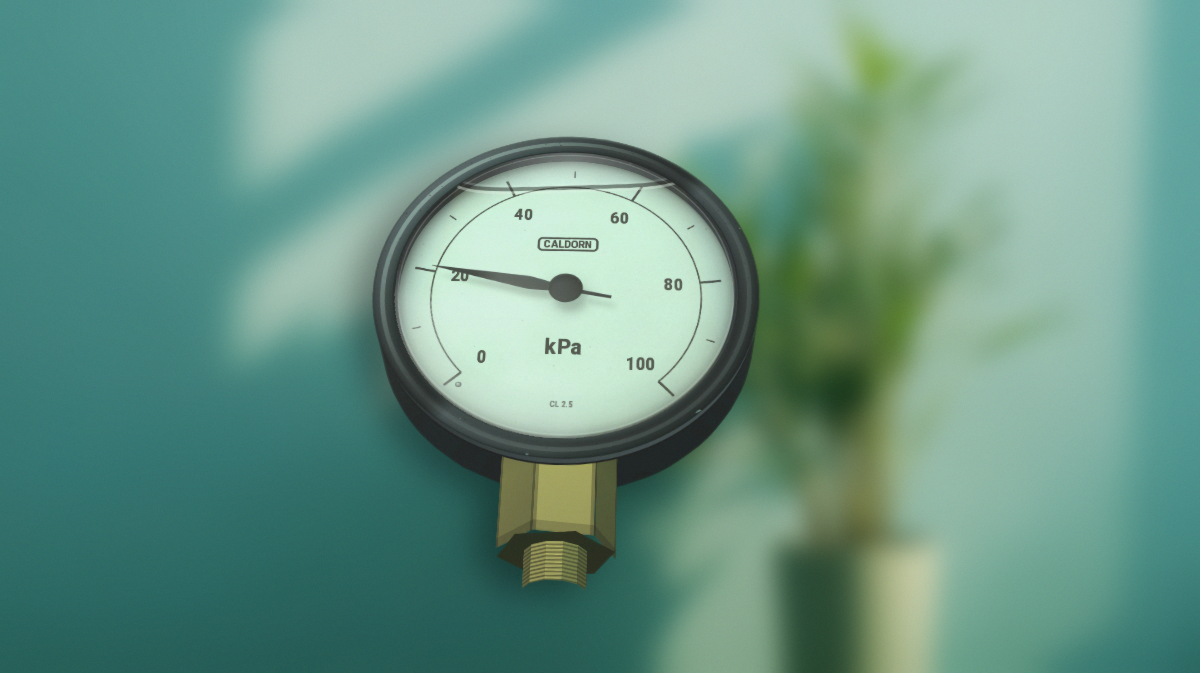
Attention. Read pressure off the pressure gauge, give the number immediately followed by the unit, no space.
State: 20kPa
